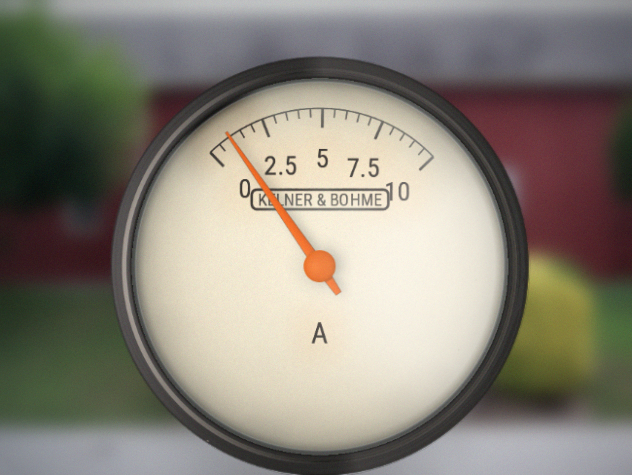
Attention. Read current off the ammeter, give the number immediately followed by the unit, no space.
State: 1A
